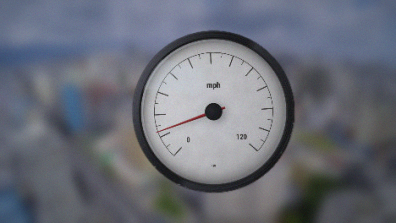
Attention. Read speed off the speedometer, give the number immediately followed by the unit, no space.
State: 12.5mph
